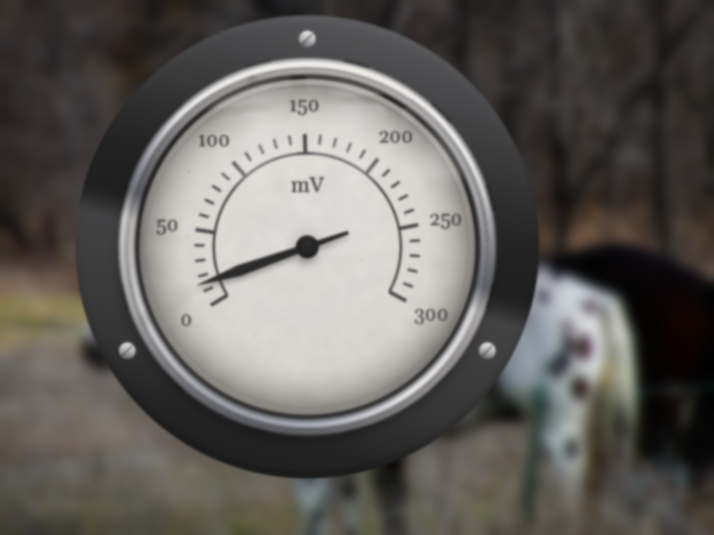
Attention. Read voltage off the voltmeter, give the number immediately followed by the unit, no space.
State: 15mV
